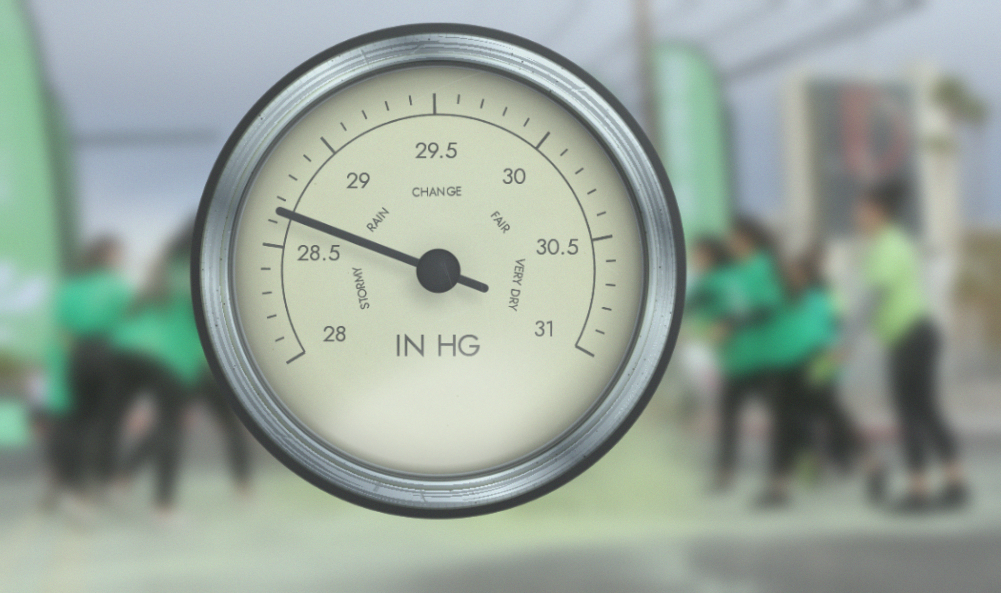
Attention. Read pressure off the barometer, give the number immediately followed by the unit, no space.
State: 28.65inHg
